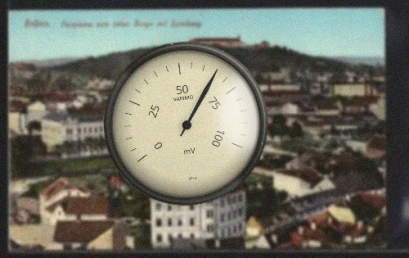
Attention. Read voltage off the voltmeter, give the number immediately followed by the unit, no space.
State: 65mV
